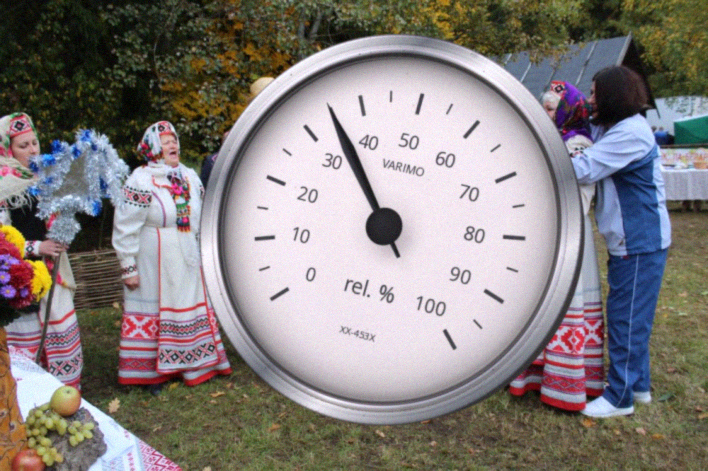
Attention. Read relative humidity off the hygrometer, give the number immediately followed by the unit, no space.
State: 35%
